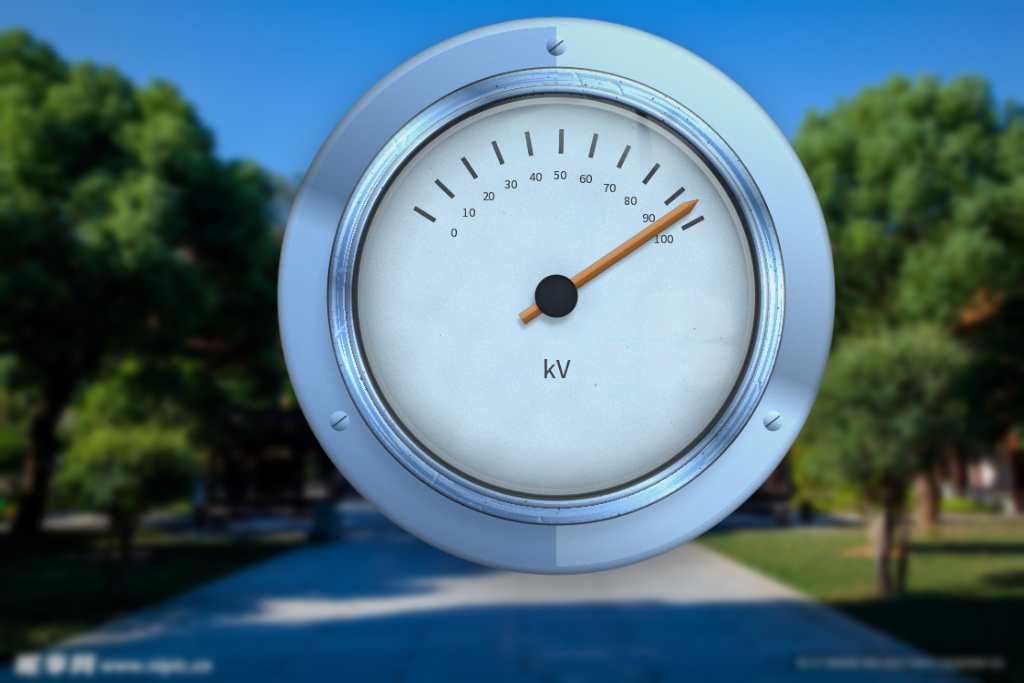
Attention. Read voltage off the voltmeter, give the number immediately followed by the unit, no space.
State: 95kV
